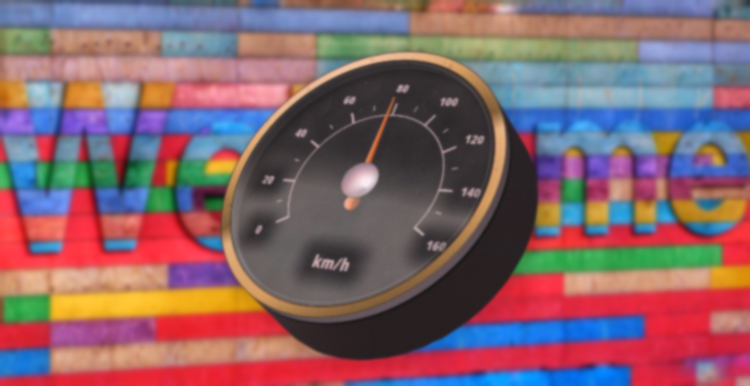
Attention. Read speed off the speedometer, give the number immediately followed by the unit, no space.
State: 80km/h
